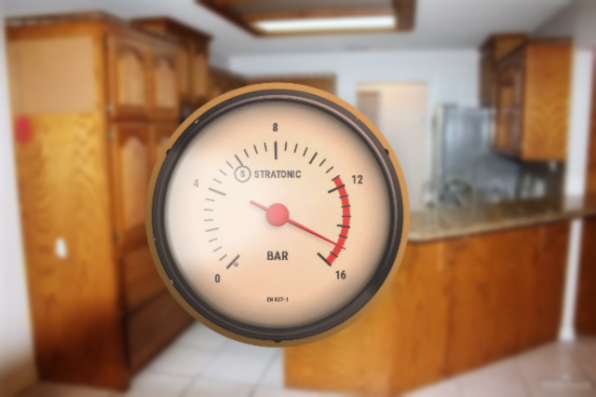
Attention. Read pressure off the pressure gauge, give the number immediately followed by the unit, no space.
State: 15bar
